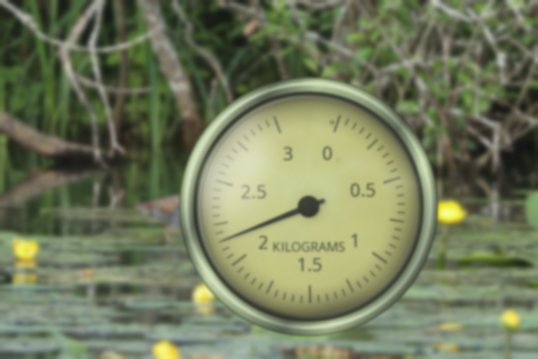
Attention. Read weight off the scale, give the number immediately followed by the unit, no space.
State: 2.15kg
